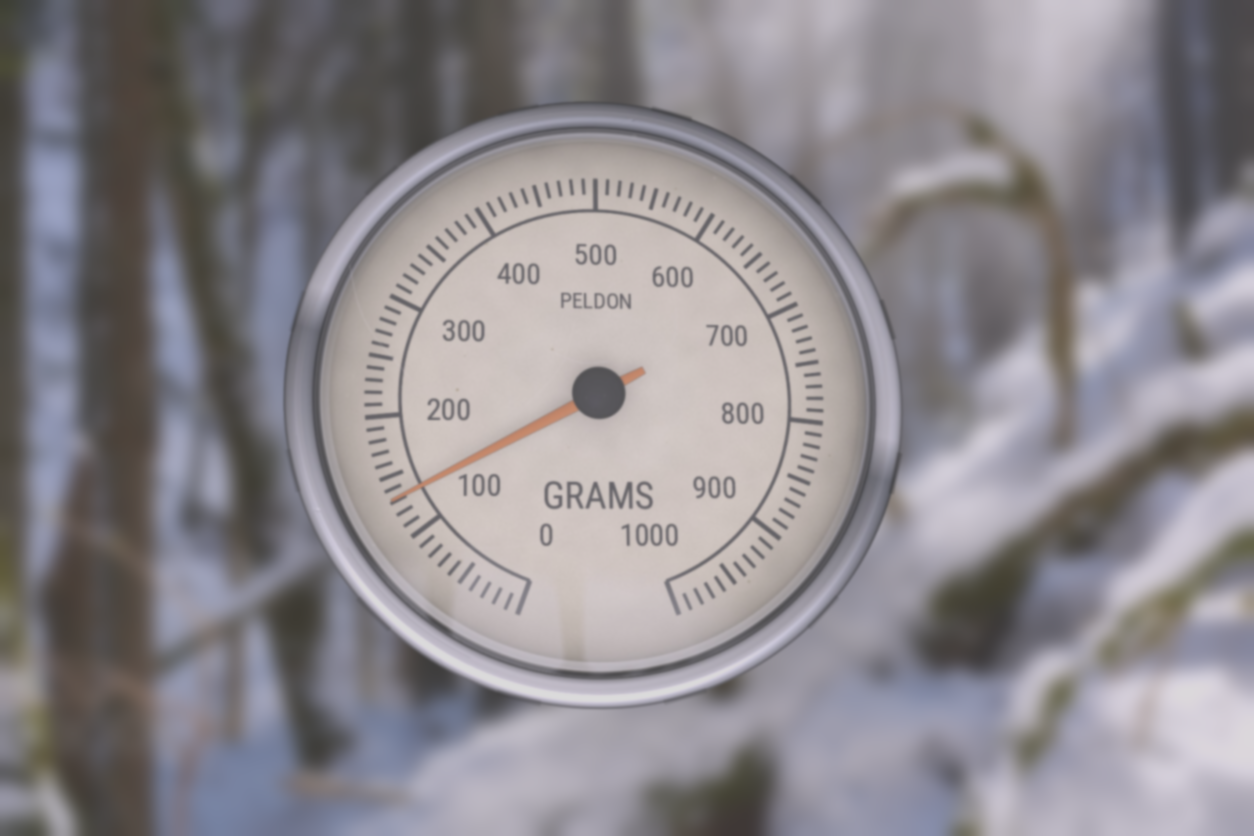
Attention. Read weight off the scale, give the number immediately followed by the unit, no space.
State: 130g
